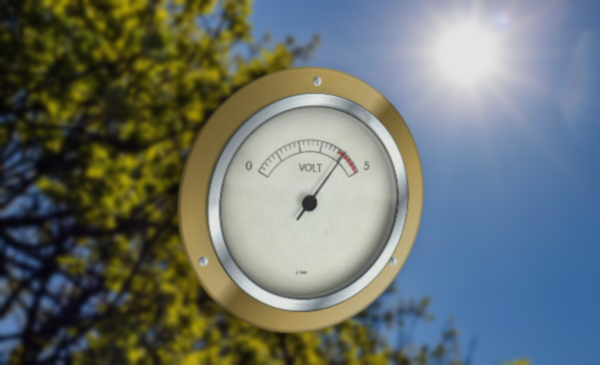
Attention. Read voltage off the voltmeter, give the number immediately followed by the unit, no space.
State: 4V
